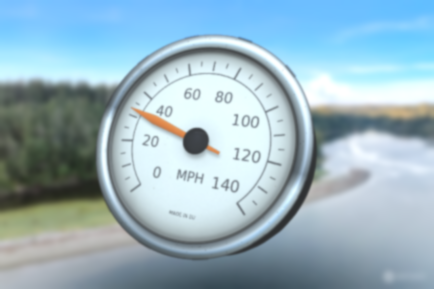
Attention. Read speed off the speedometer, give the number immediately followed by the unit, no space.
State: 32.5mph
